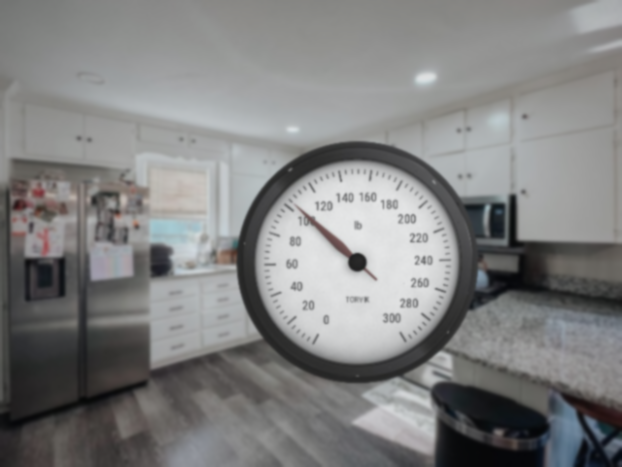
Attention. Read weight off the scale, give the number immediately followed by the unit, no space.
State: 104lb
